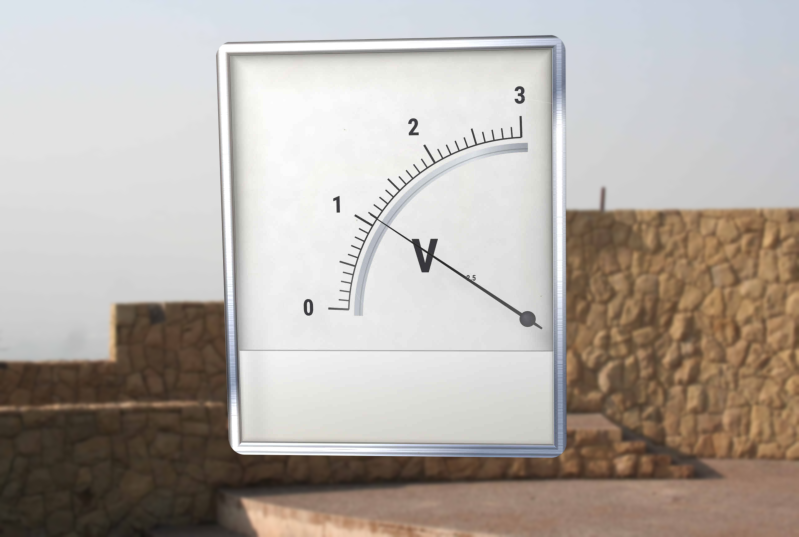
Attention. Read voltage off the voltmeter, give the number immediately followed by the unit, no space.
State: 1.1V
